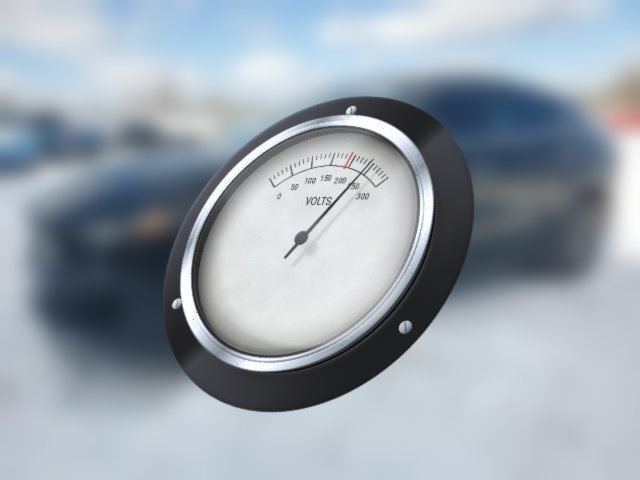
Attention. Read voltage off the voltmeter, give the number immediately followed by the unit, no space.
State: 250V
